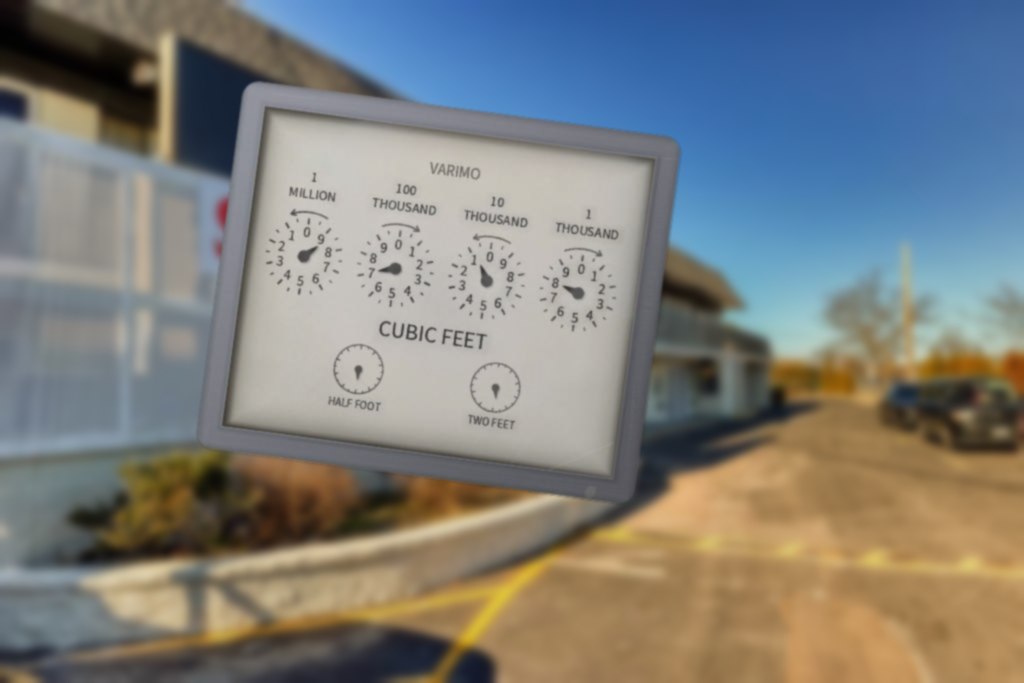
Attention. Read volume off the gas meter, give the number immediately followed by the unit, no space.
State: 870800ft³
